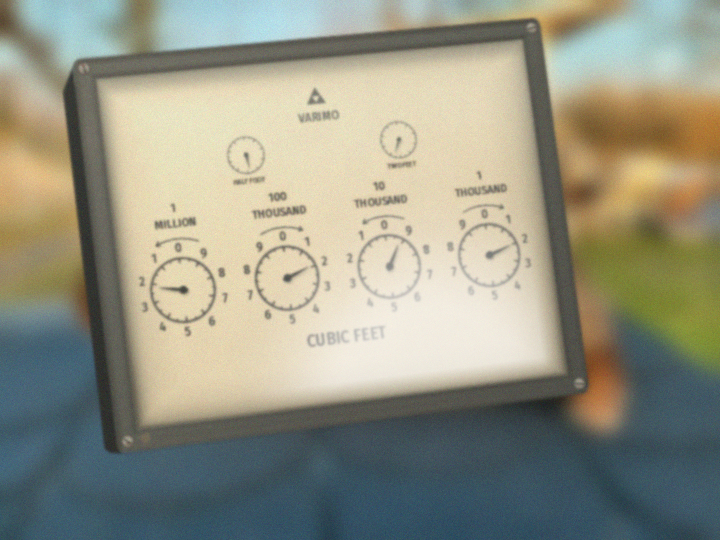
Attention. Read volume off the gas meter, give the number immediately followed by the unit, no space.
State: 219200ft³
